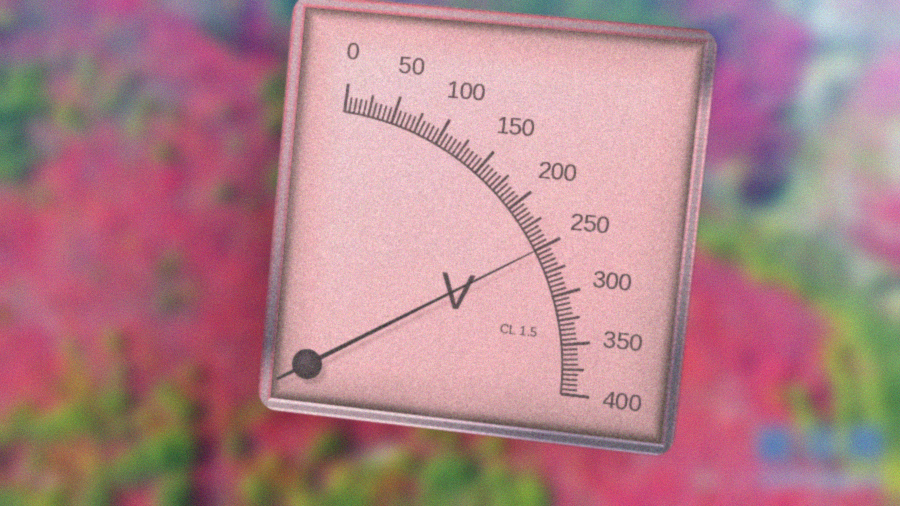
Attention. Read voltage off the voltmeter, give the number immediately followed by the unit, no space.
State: 250V
